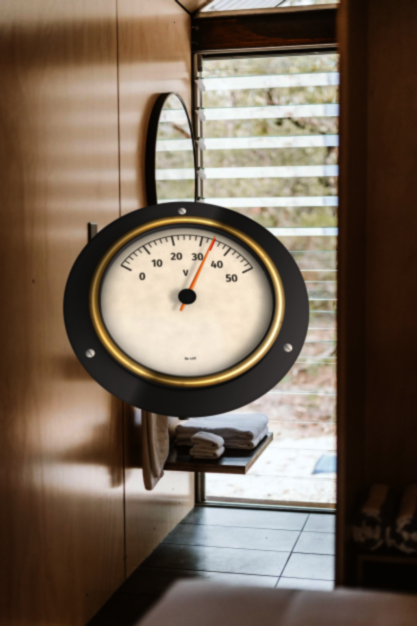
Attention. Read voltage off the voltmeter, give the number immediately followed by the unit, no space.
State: 34V
